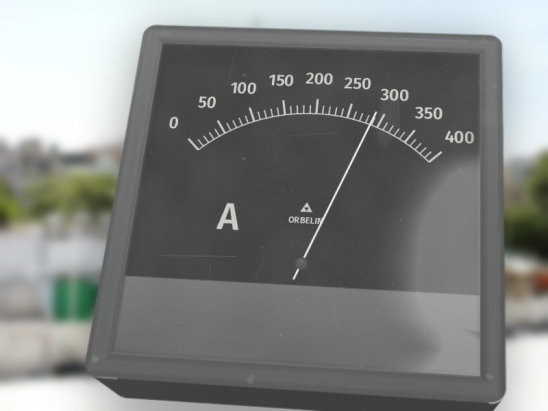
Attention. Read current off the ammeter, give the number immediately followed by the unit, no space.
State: 290A
